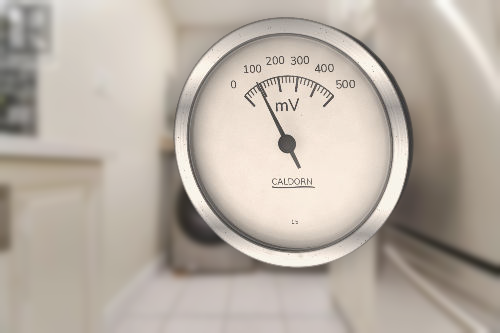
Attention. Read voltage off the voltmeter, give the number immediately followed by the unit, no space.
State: 100mV
